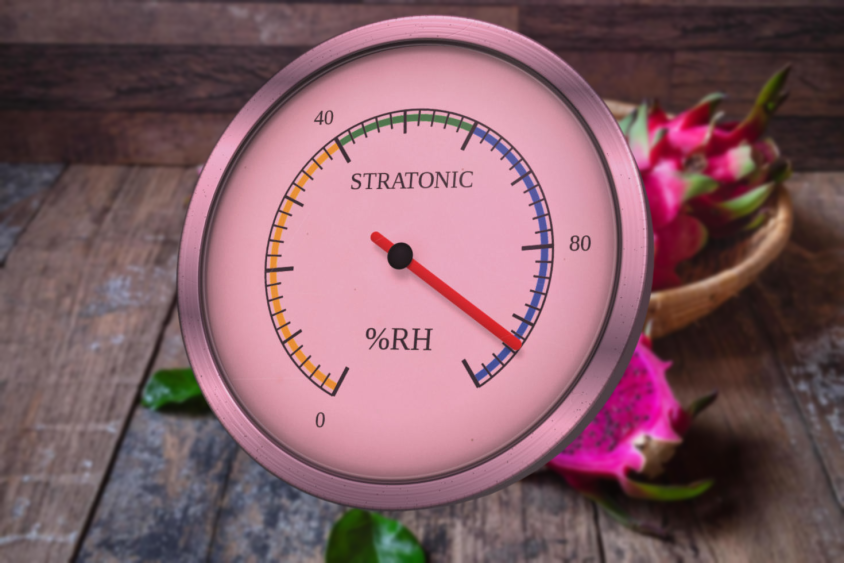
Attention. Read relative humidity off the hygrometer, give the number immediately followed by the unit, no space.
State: 93%
